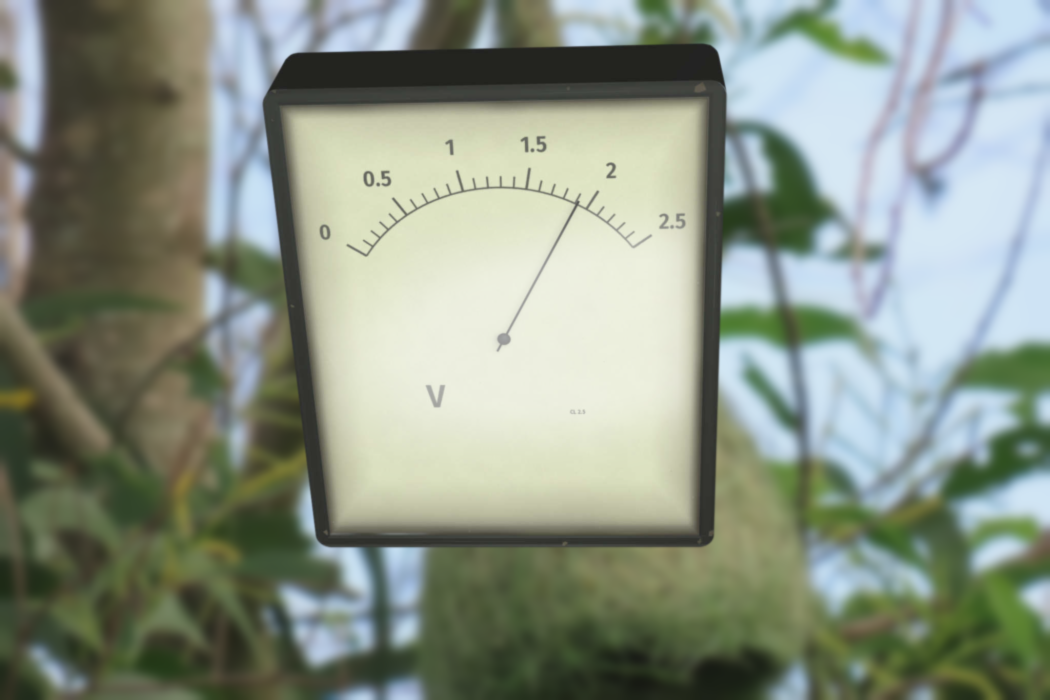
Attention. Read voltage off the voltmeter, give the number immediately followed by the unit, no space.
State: 1.9V
